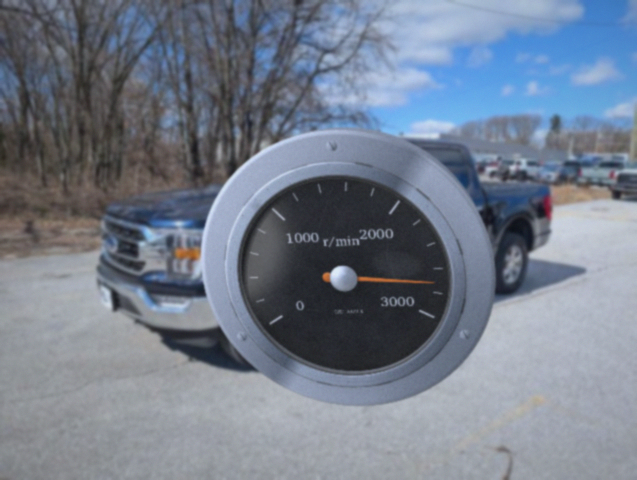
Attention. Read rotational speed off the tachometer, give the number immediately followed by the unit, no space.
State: 2700rpm
